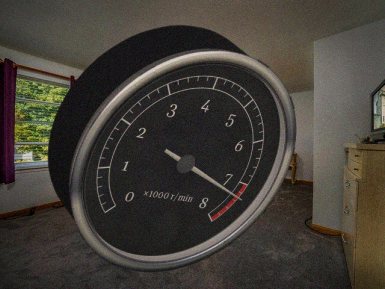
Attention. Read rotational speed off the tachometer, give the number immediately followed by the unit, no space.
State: 7300rpm
